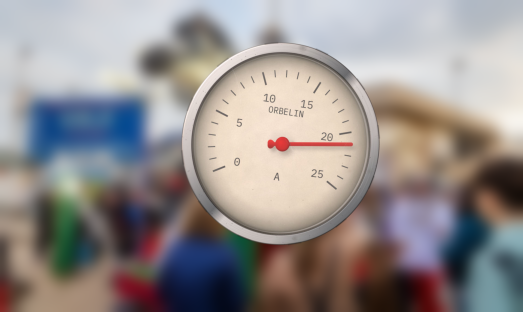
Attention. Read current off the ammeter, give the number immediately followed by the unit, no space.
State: 21A
